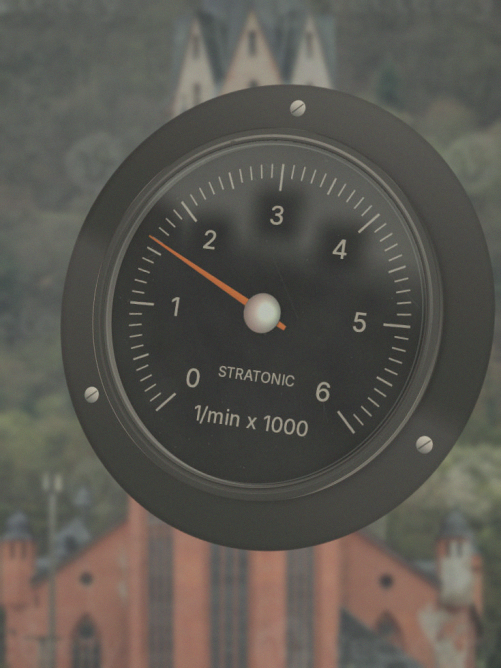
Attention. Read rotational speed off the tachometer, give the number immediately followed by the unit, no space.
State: 1600rpm
